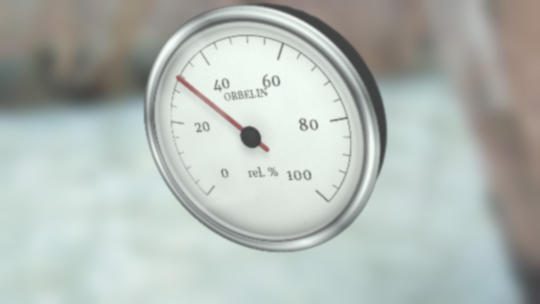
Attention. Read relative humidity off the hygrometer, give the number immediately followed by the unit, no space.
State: 32%
